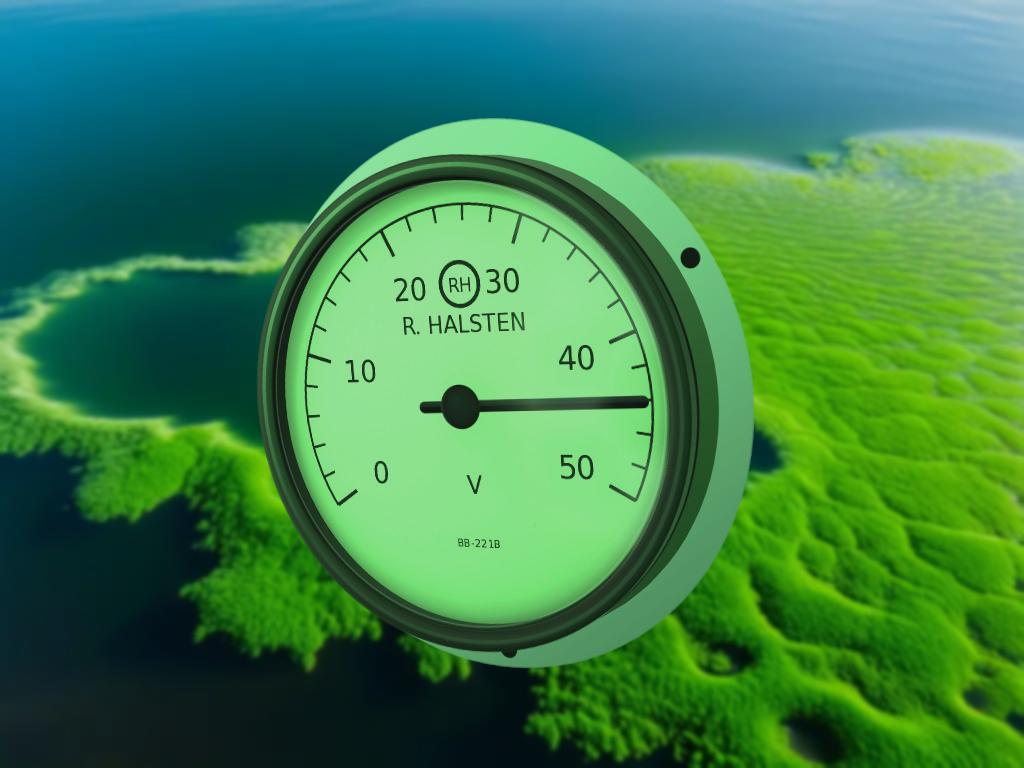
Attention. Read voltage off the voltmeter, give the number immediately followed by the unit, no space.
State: 44V
